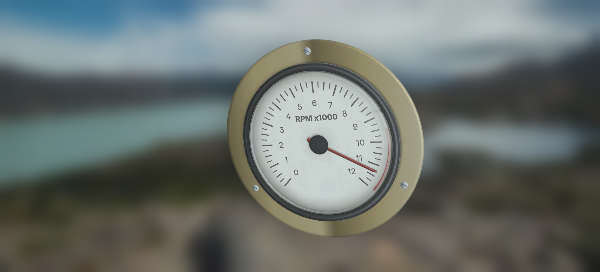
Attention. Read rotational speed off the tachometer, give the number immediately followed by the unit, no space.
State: 11250rpm
